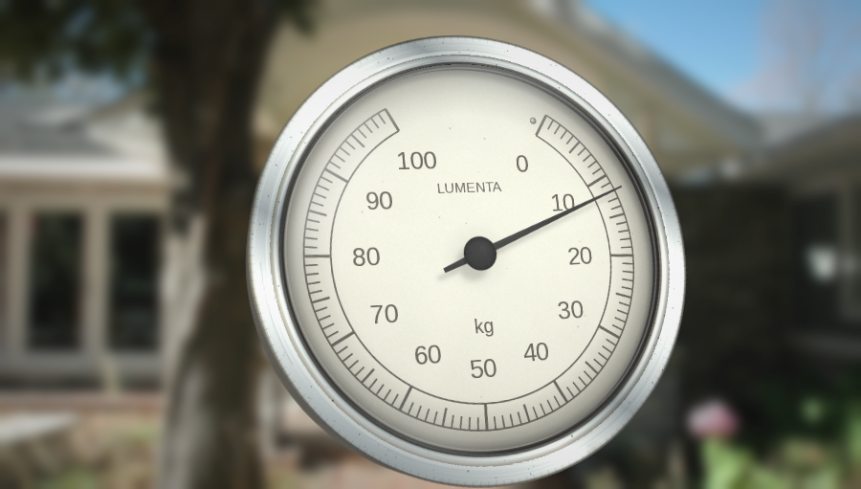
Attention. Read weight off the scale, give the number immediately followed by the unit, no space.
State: 12kg
